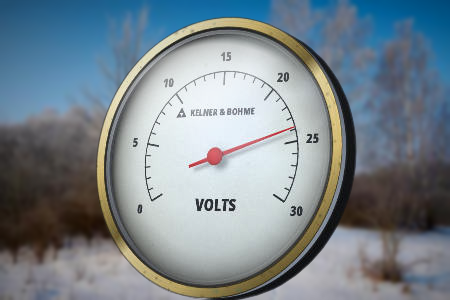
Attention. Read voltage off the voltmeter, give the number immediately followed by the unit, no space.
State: 24V
